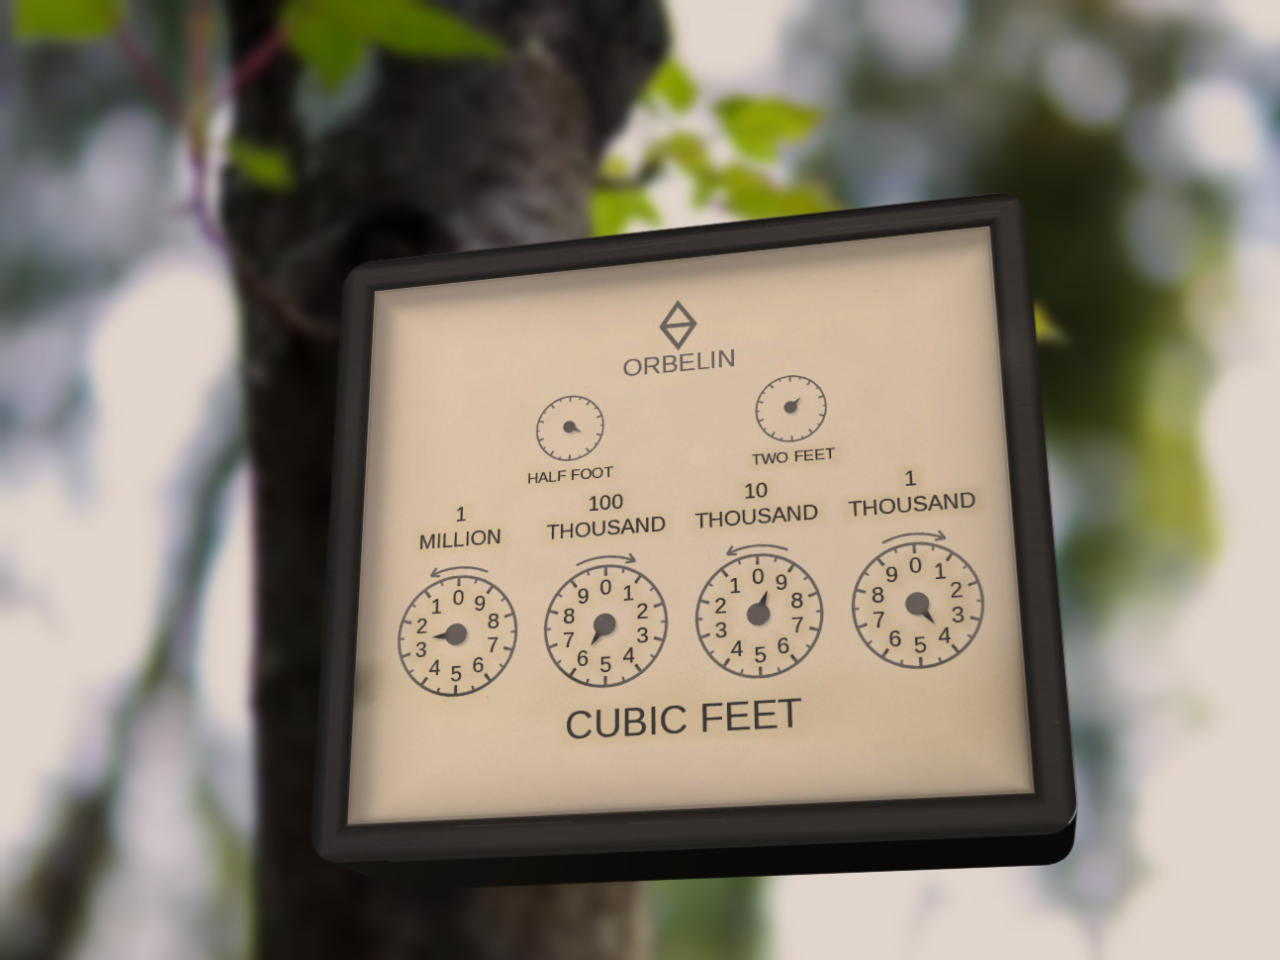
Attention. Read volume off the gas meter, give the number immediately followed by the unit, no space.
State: 259400ft³
